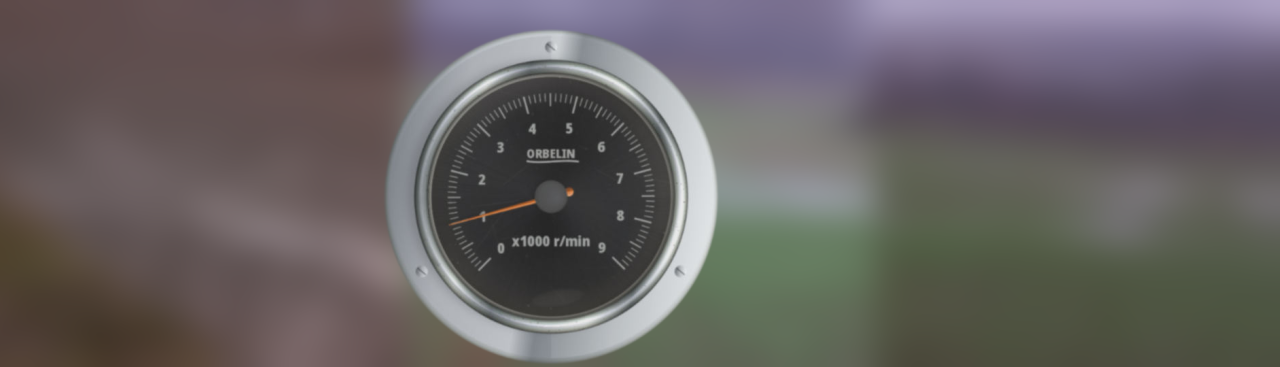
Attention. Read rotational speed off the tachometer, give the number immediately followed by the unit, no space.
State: 1000rpm
